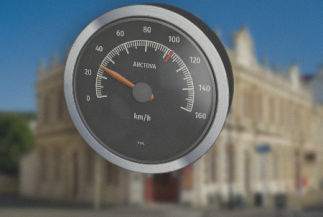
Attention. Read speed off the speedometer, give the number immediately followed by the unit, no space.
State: 30km/h
